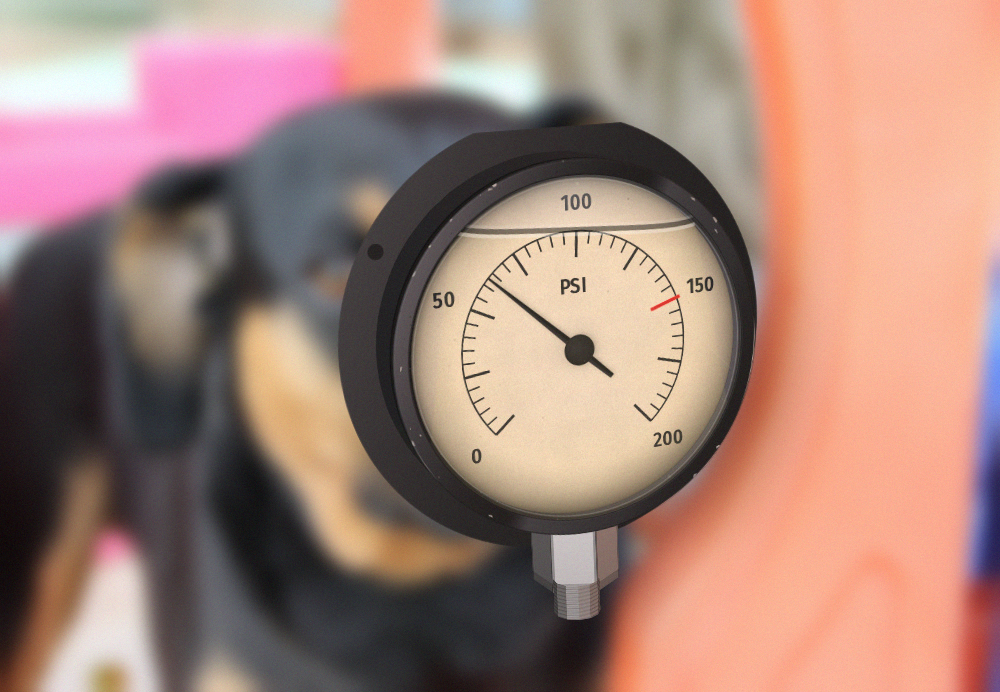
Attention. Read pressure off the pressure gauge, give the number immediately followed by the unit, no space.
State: 62.5psi
